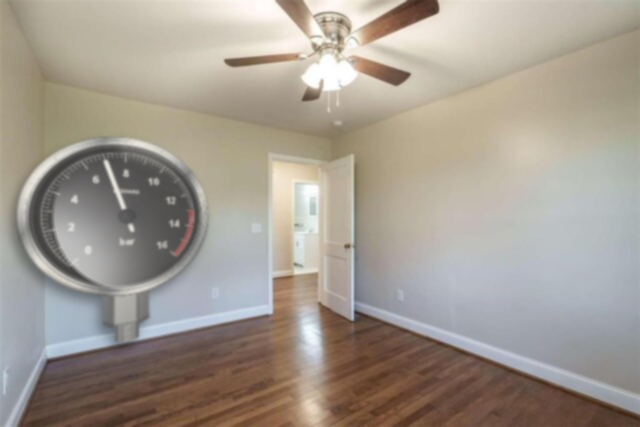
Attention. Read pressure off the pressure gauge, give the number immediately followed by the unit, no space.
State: 7bar
